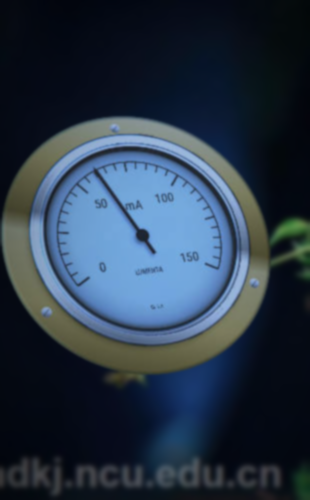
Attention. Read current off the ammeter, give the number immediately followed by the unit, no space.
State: 60mA
